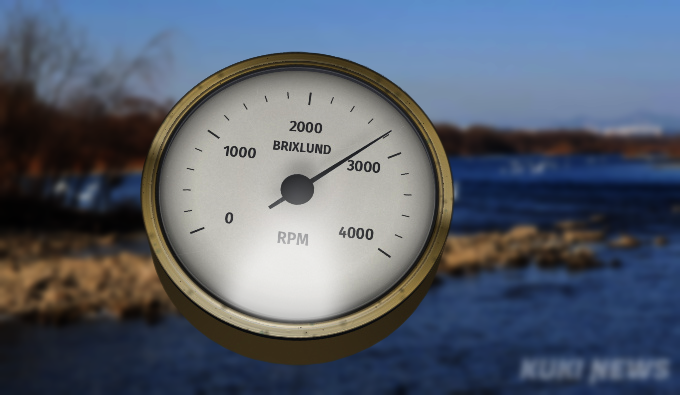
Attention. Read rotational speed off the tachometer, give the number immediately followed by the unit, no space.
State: 2800rpm
